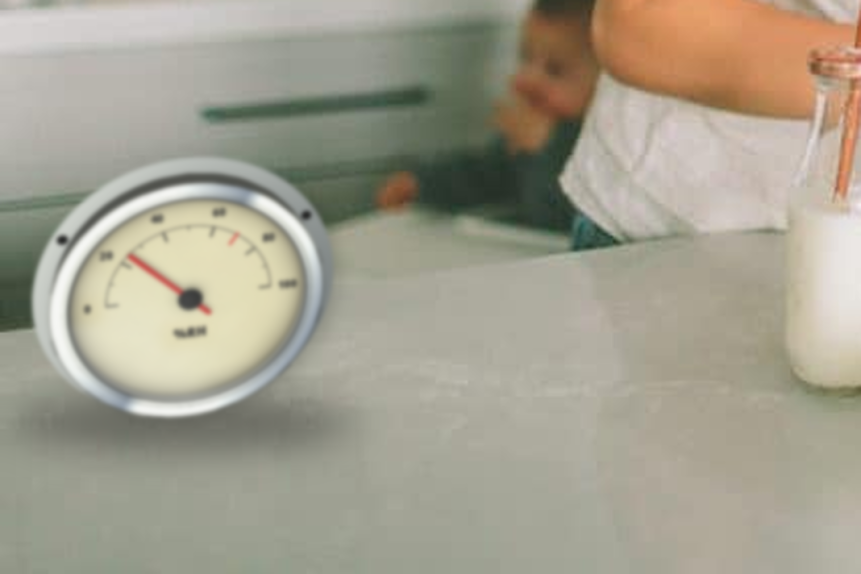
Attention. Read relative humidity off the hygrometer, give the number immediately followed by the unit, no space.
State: 25%
